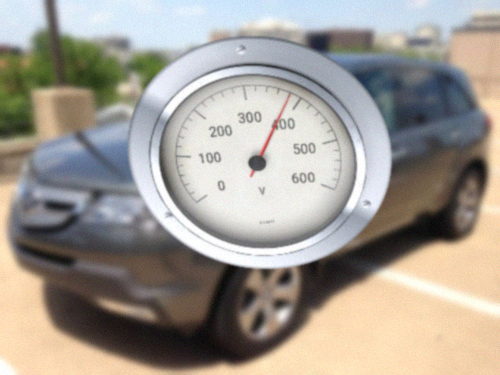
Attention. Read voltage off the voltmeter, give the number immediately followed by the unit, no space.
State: 380V
